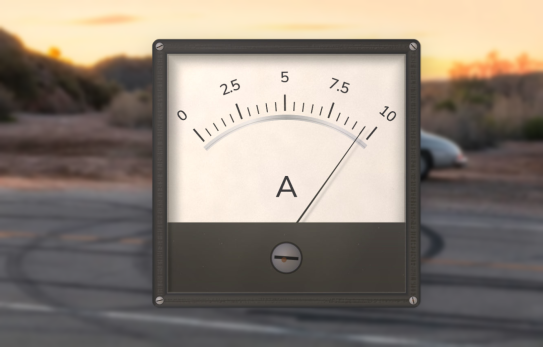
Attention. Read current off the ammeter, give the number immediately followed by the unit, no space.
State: 9.5A
